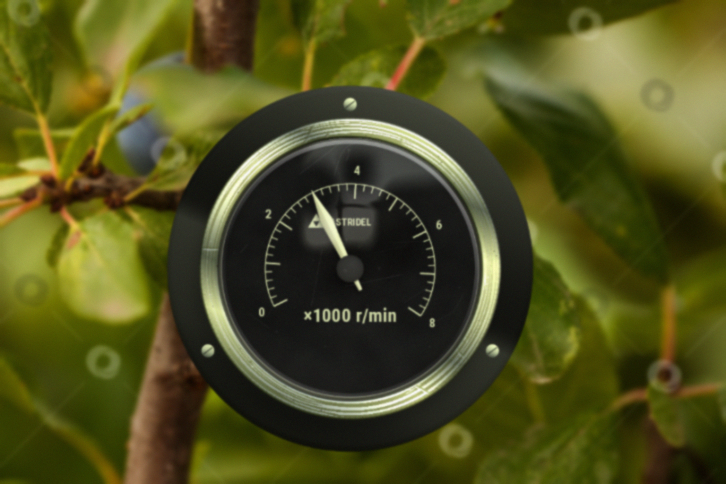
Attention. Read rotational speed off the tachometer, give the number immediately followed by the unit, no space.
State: 3000rpm
